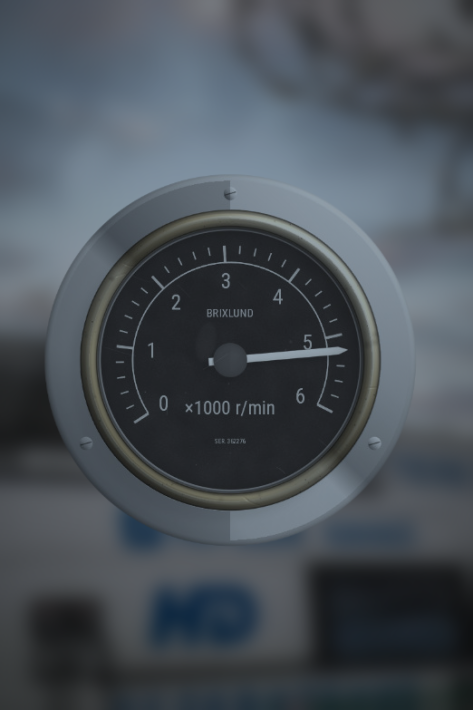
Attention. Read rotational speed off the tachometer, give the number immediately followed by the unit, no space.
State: 5200rpm
